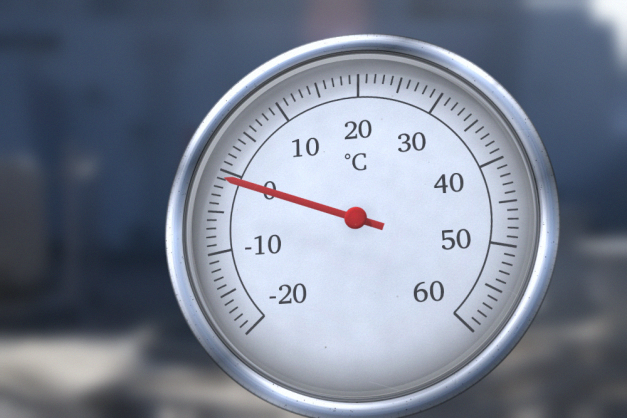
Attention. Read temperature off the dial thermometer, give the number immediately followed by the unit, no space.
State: -1°C
